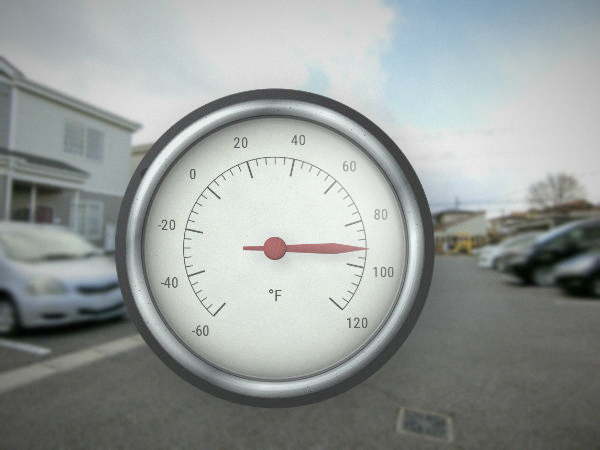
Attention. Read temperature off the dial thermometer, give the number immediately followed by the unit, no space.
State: 92°F
